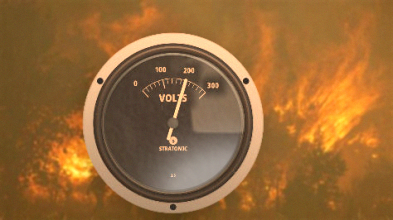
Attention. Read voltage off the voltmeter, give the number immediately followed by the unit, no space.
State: 200V
